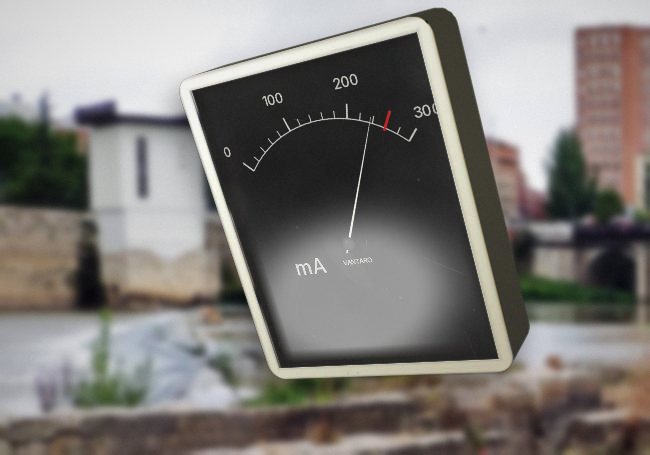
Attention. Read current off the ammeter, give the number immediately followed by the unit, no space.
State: 240mA
